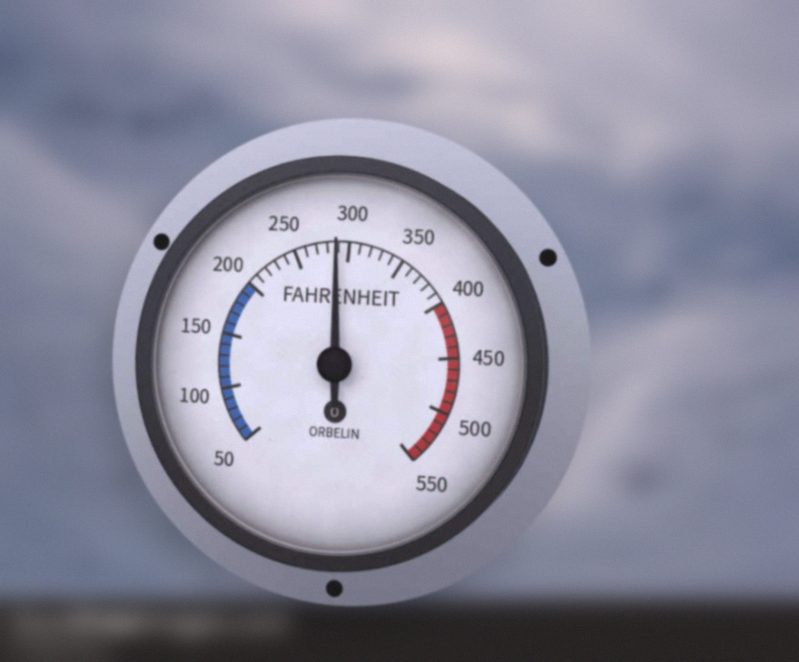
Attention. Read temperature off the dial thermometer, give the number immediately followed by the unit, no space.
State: 290°F
